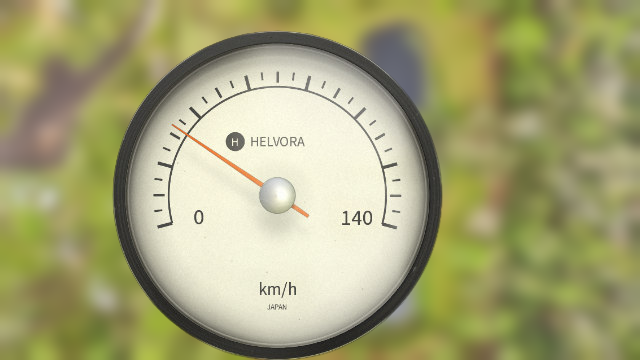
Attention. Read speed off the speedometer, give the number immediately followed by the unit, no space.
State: 32.5km/h
